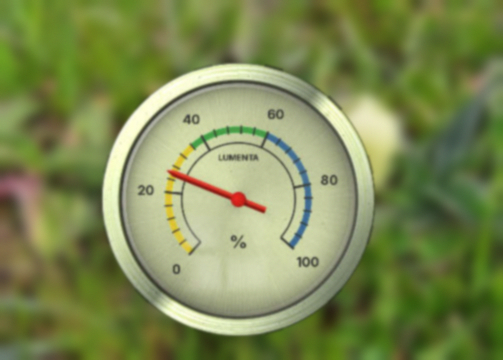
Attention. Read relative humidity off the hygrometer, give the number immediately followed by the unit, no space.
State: 26%
